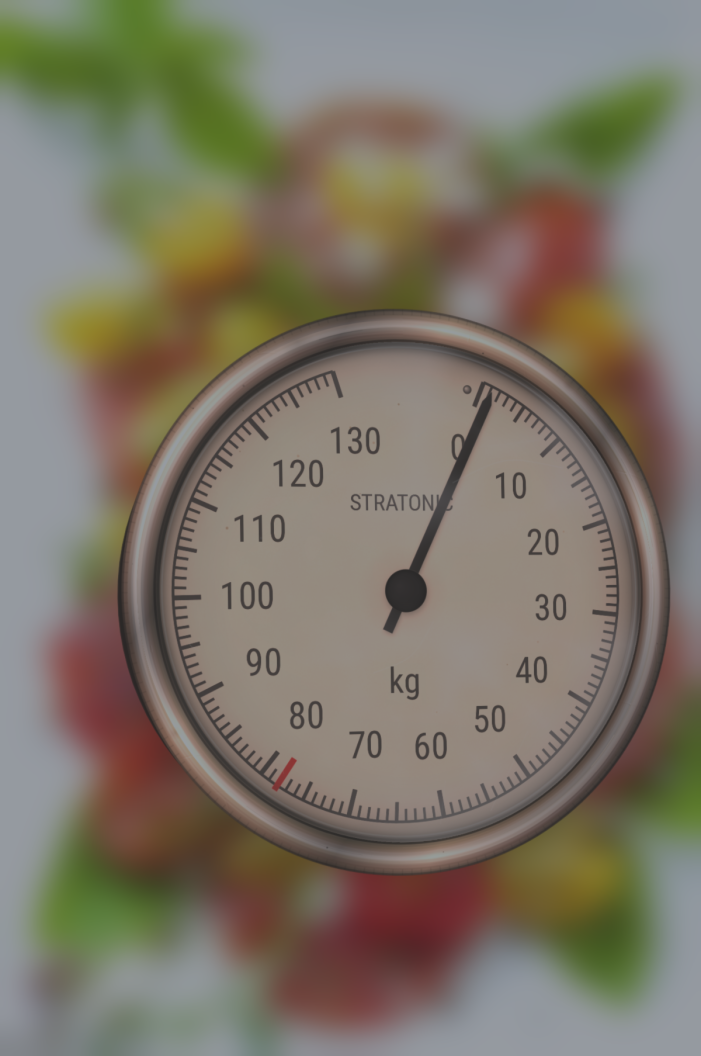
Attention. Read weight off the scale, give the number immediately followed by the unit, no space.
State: 1kg
